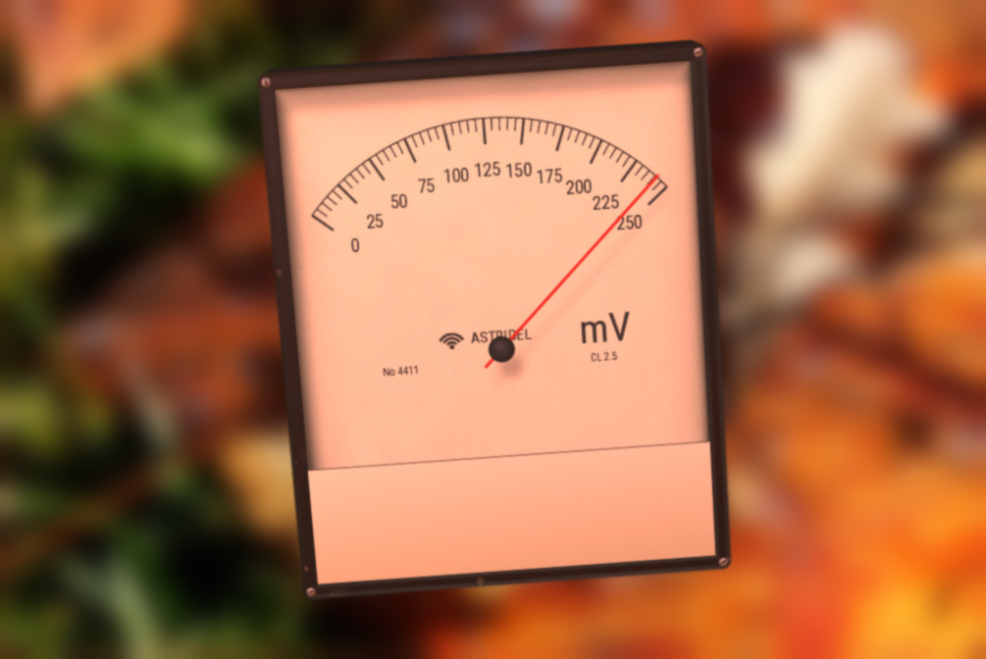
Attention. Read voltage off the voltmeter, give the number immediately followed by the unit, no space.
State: 240mV
